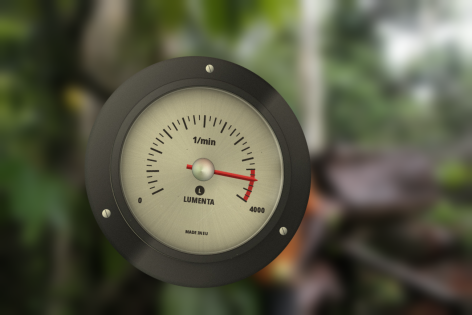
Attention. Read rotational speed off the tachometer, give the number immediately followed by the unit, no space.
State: 3600rpm
